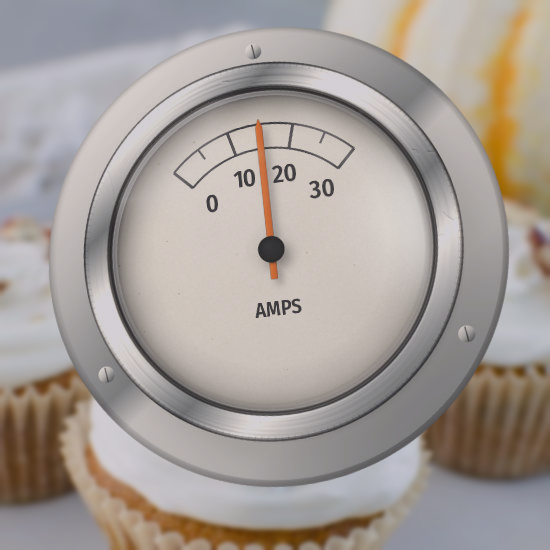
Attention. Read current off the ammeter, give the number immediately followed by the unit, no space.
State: 15A
